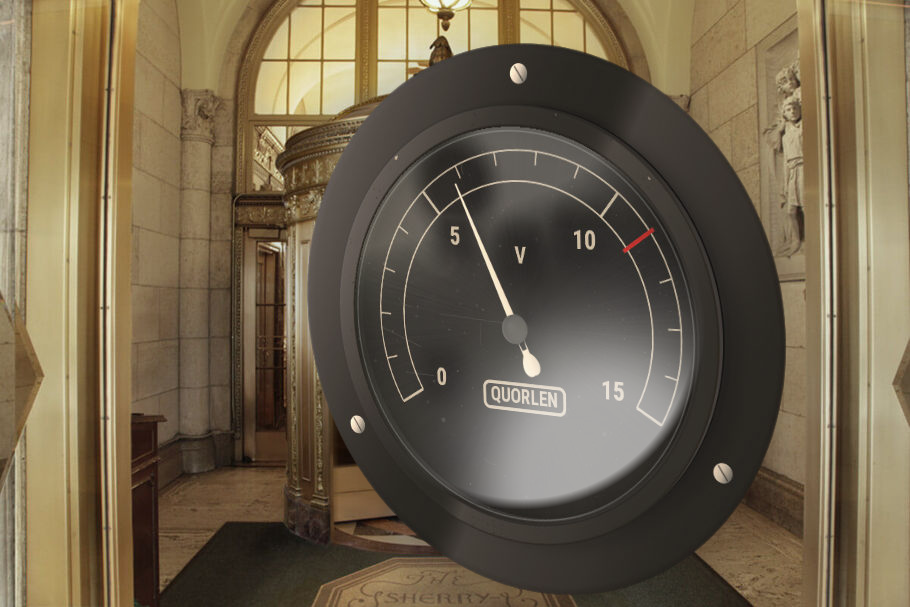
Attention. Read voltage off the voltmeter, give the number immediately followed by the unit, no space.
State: 6V
